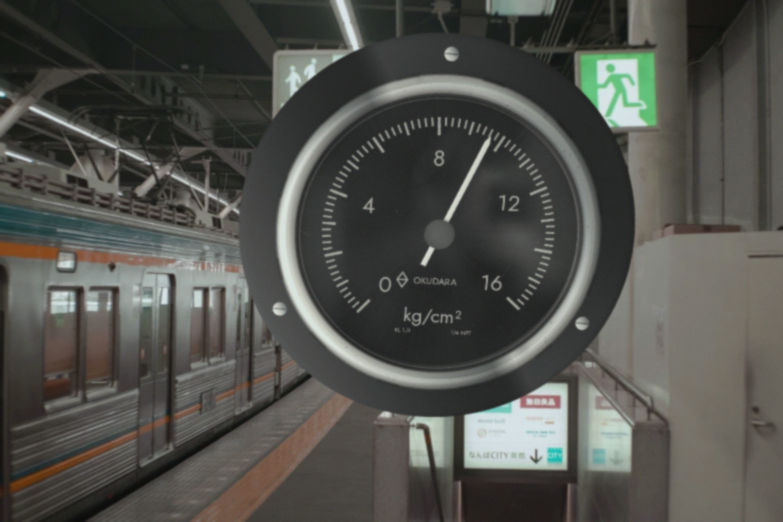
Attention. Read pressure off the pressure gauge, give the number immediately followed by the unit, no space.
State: 9.6kg/cm²
